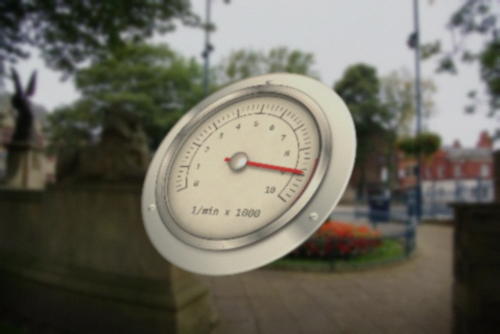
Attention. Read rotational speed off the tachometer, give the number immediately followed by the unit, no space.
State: 9000rpm
